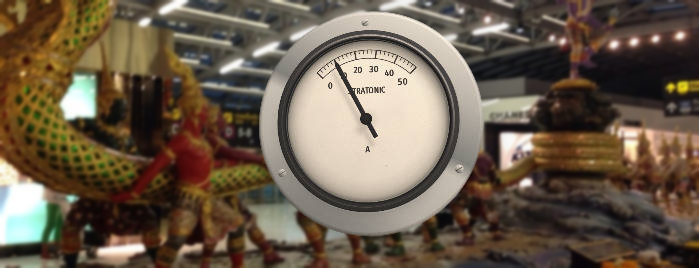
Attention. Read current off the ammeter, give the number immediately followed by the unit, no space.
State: 10A
